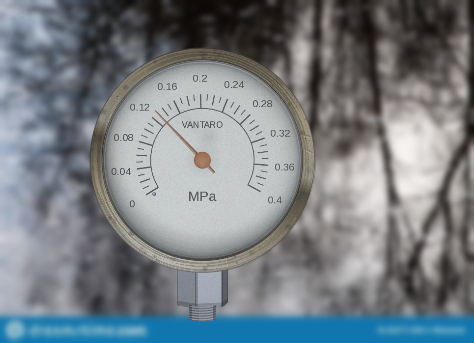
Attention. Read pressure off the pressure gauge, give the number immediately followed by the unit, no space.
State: 0.13MPa
